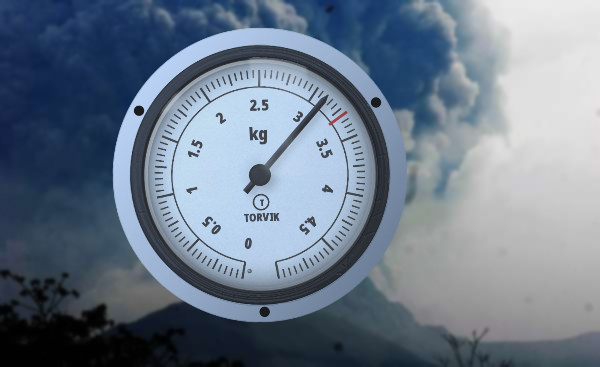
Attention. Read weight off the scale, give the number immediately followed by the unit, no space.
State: 3.1kg
